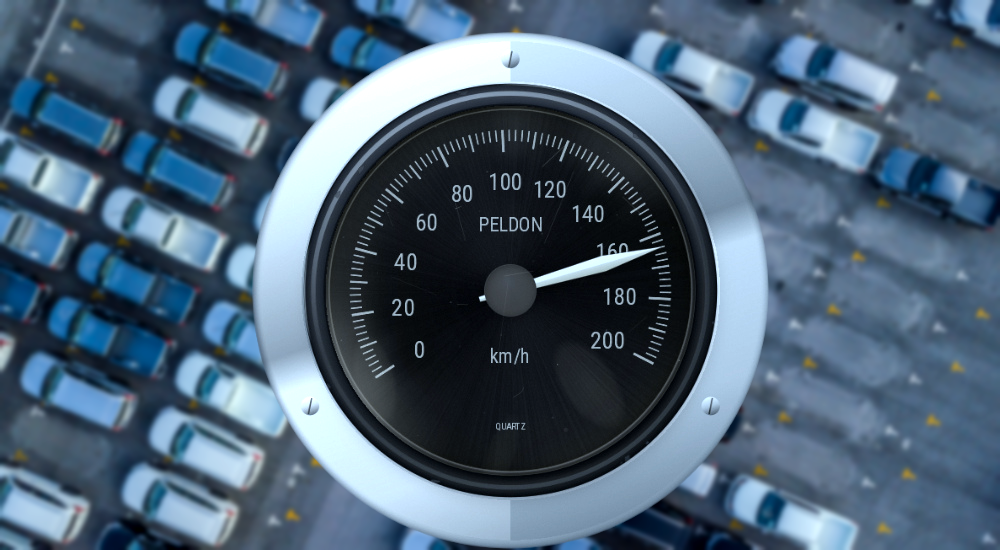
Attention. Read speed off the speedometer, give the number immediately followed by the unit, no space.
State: 164km/h
